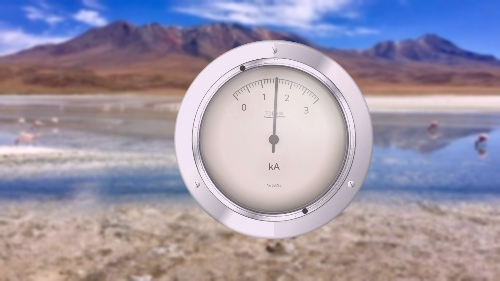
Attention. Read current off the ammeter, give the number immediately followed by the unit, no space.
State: 1.5kA
